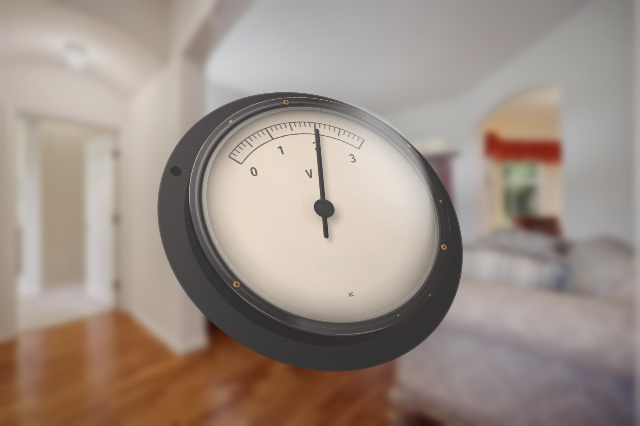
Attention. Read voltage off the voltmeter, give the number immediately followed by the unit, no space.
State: 2V
